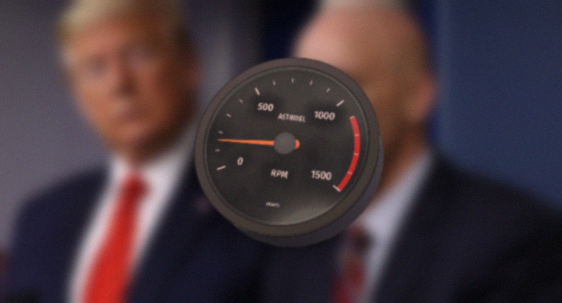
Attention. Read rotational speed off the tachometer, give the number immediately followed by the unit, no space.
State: 150rpm
